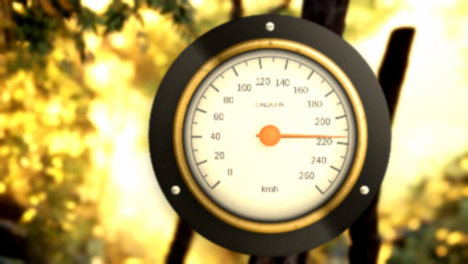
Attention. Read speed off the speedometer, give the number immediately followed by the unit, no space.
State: 215km/h
